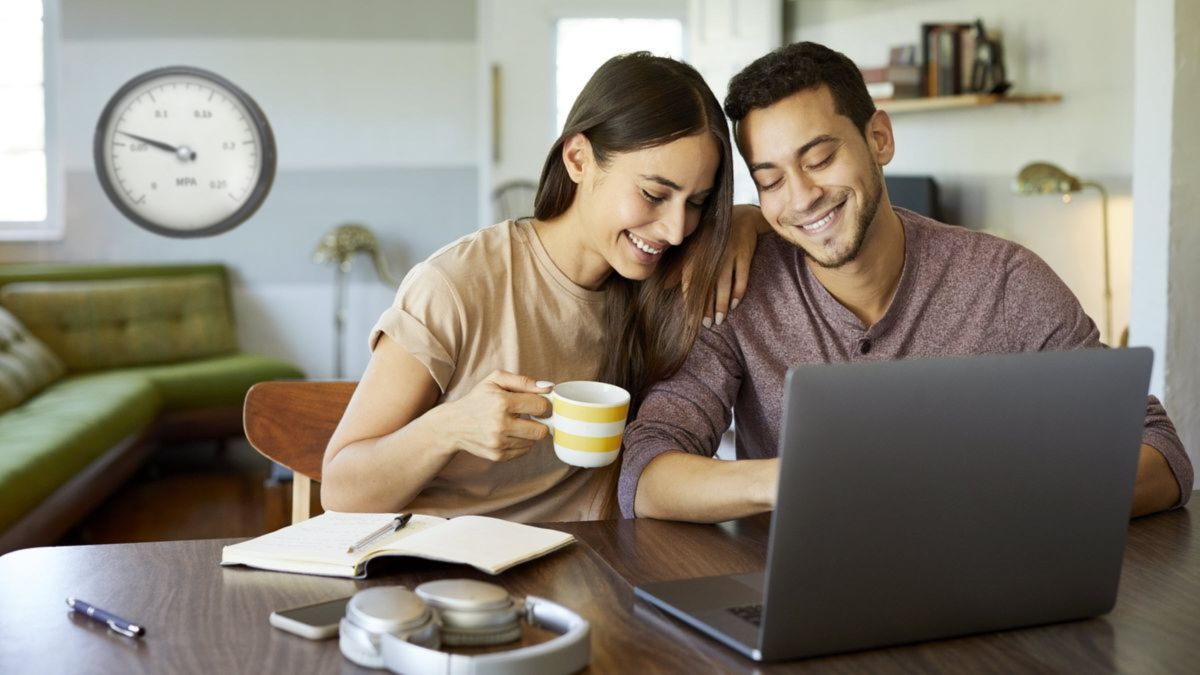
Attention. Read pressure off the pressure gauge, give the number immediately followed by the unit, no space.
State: 0.06MPa
